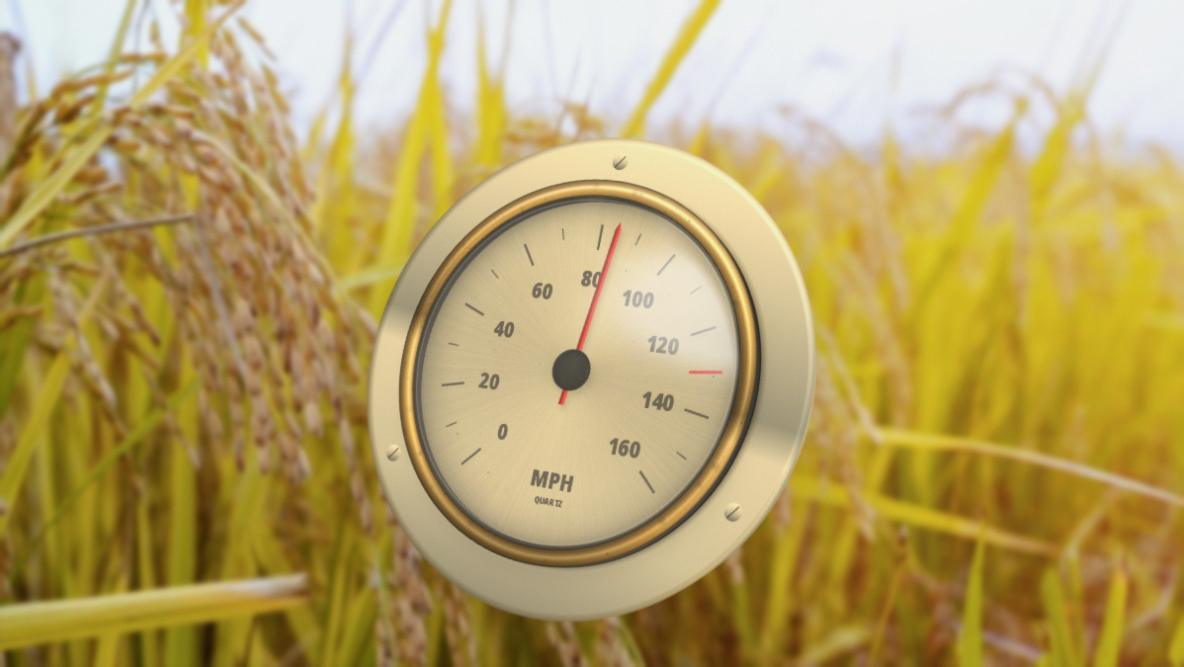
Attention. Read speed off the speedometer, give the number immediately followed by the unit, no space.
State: 85mph
